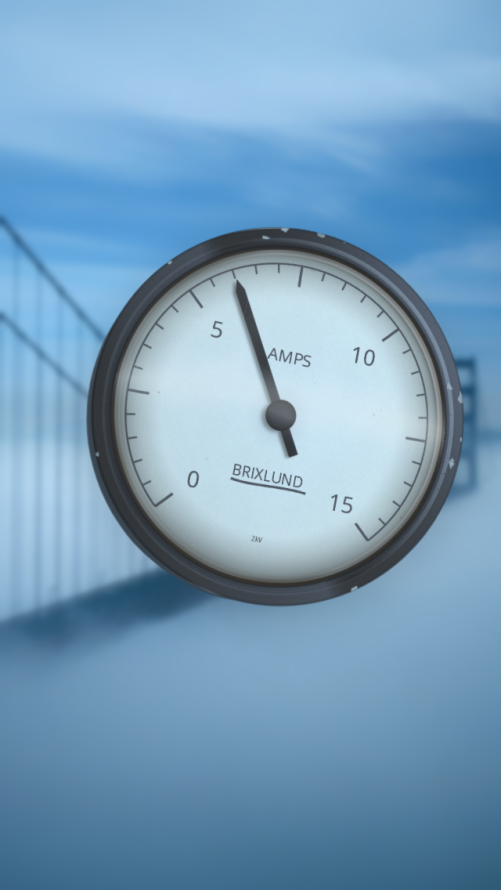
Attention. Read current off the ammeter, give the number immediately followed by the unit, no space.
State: 6A
